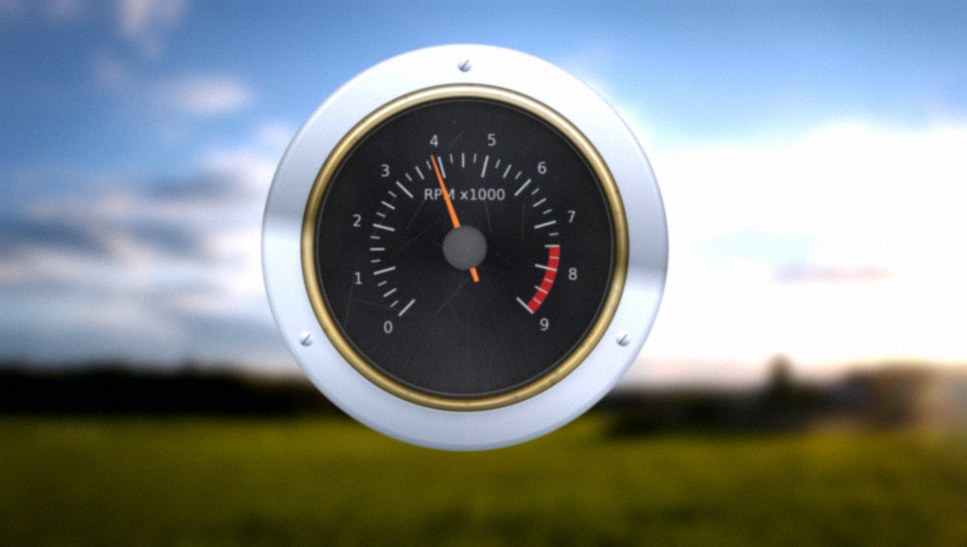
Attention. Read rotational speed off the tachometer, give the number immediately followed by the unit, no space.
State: 3875rpm
